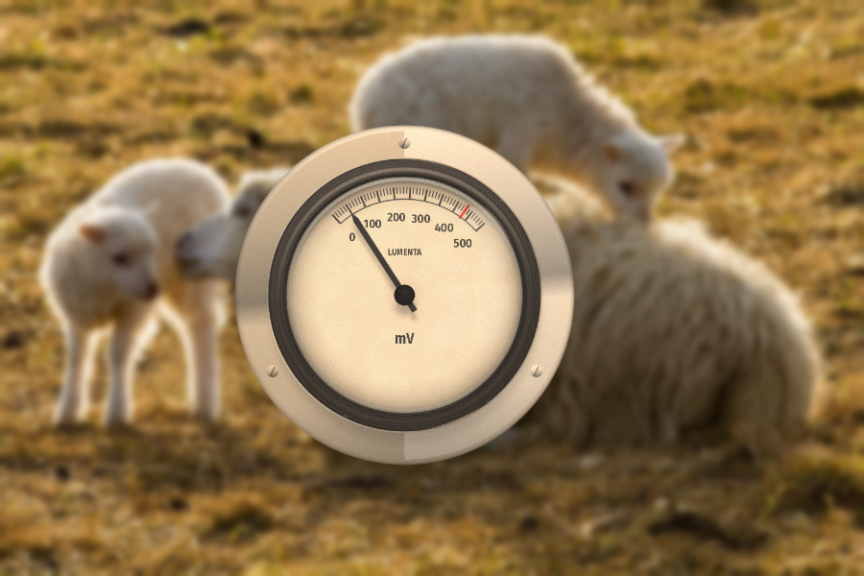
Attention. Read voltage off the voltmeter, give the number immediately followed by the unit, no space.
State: 50mV
